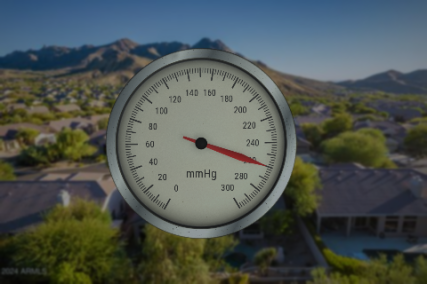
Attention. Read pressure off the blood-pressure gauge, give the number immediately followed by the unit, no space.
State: 260mmHg
